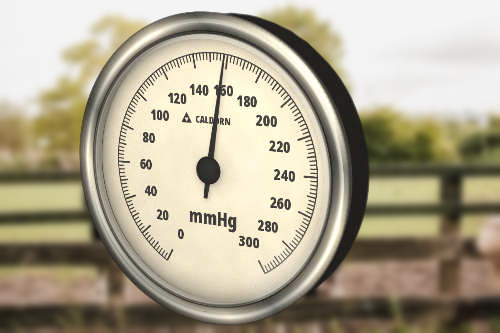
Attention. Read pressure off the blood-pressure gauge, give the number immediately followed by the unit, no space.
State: 160mmHg
